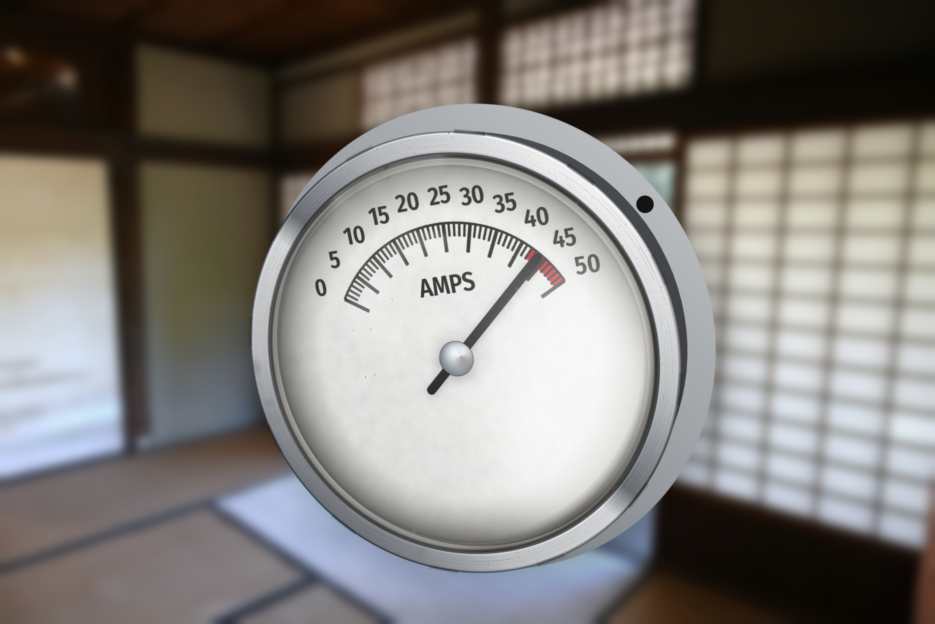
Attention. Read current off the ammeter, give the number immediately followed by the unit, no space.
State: 44A
